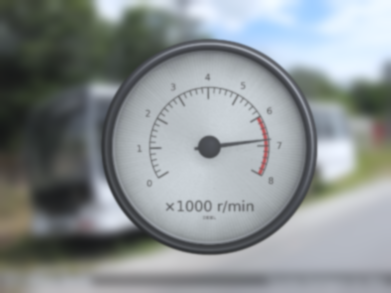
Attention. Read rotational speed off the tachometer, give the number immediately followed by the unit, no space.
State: 6800rpm
